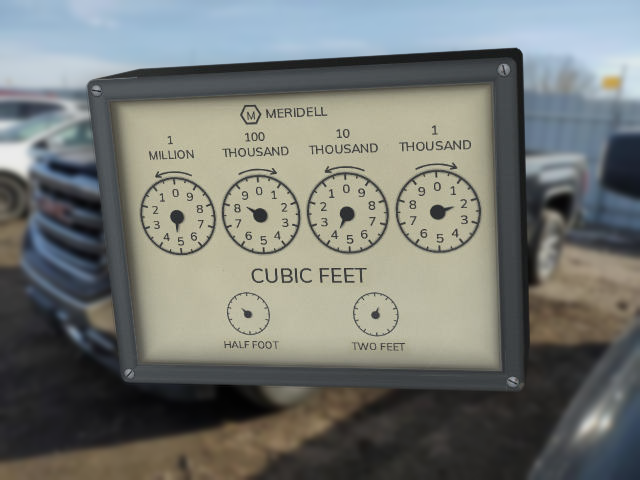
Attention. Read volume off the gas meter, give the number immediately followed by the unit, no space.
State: 484200ft³
